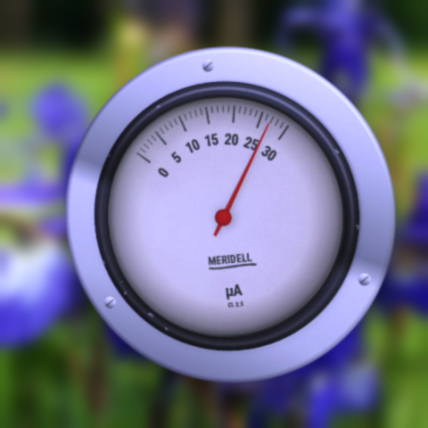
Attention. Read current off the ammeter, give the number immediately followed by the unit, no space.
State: 27µA
